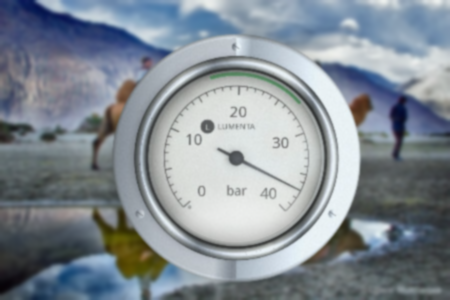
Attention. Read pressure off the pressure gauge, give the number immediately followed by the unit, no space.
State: 37bar
